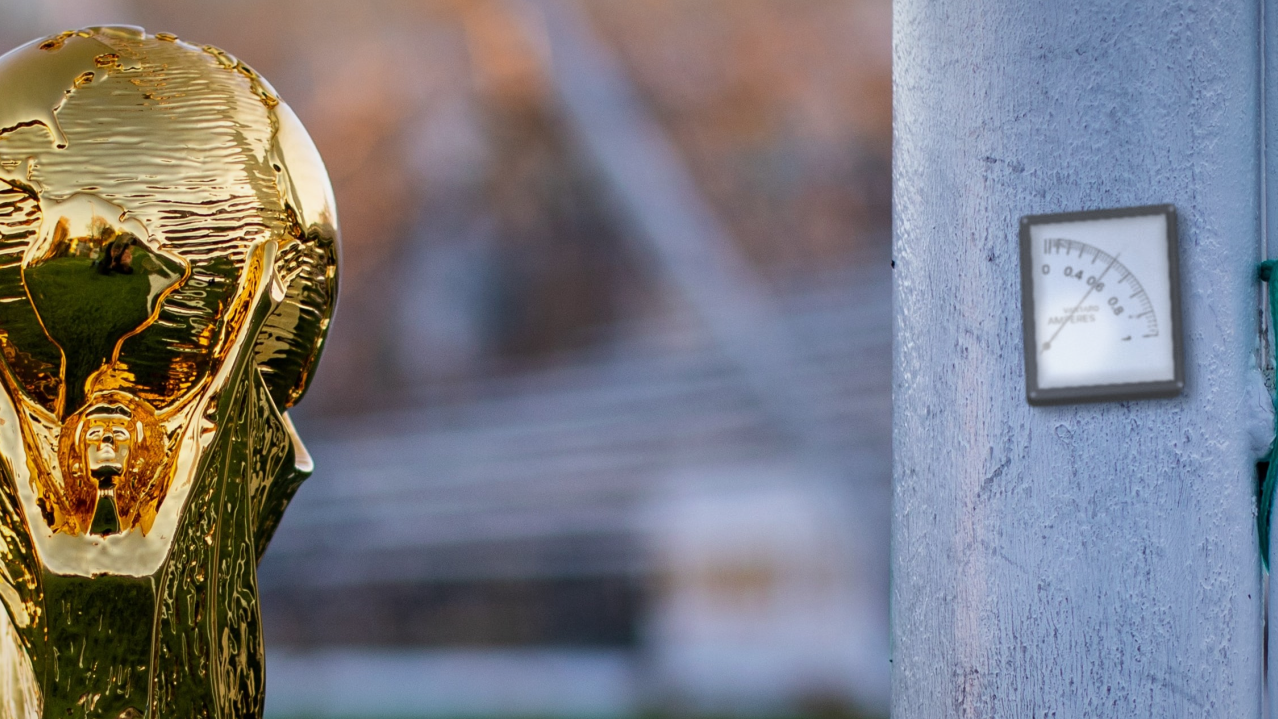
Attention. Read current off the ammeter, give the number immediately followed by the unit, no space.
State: 0.6A
